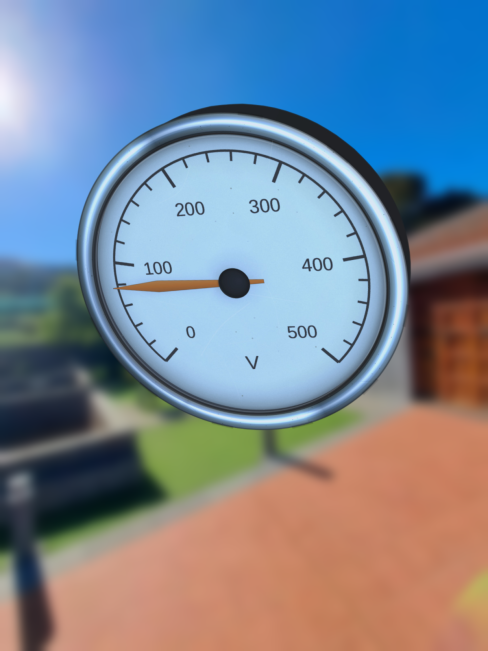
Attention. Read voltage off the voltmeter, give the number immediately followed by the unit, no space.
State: 80V
